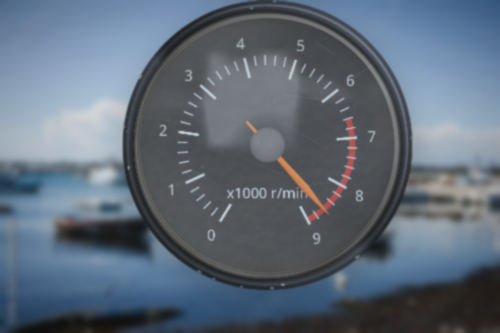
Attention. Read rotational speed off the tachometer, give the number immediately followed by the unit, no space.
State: 8600rpm
